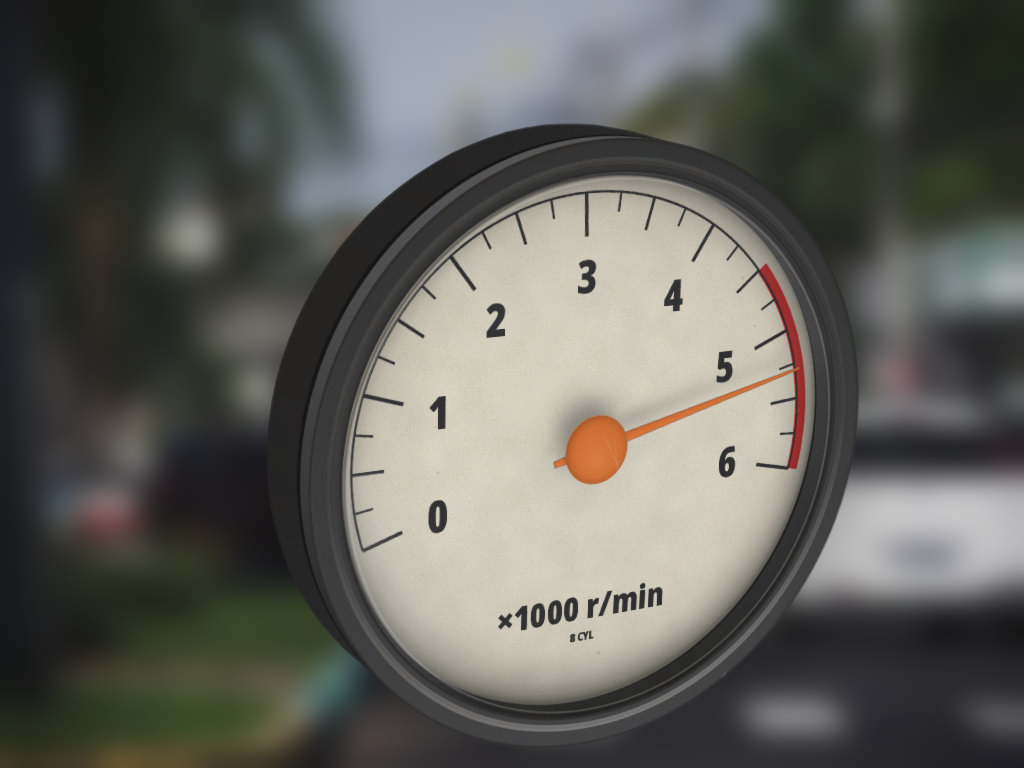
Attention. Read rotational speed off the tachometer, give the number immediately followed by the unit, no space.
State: 5250rpm
